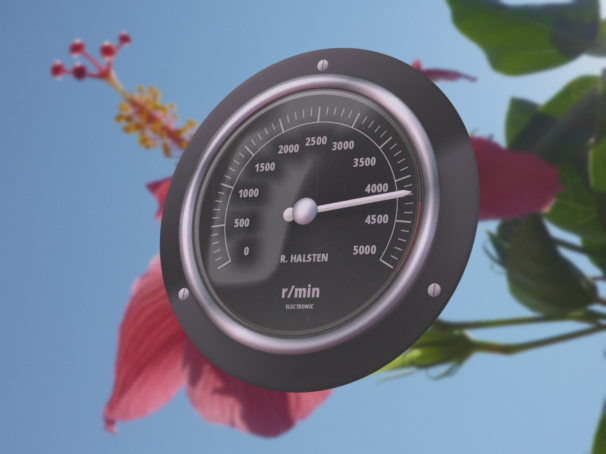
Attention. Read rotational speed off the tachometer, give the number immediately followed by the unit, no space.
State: 4200rpm
